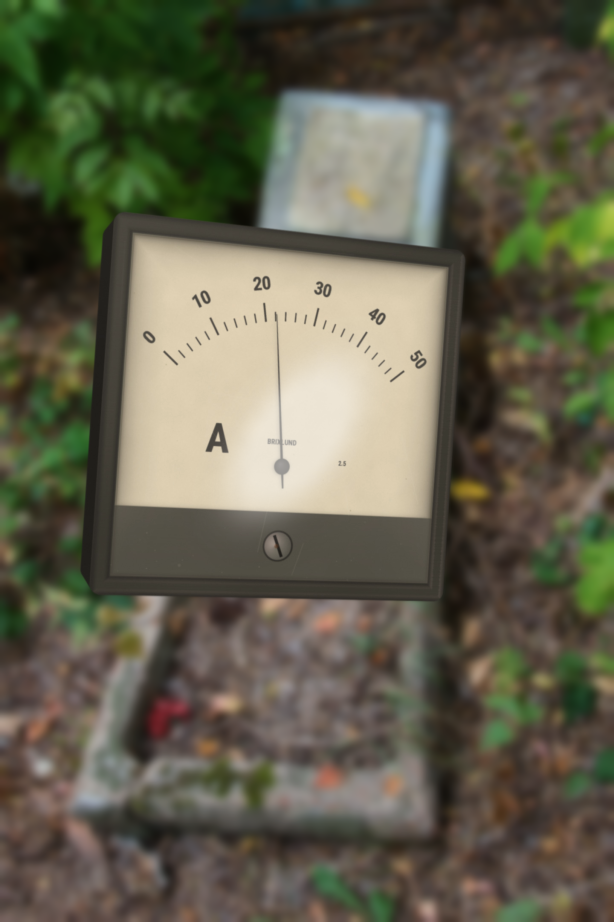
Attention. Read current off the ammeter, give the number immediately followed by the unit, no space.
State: 22A
